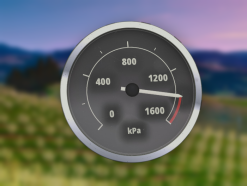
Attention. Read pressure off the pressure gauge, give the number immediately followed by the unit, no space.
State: 1400kPa
